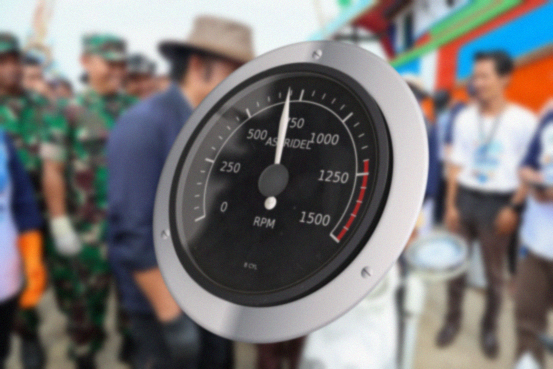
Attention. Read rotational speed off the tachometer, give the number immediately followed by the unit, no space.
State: 700rpm
